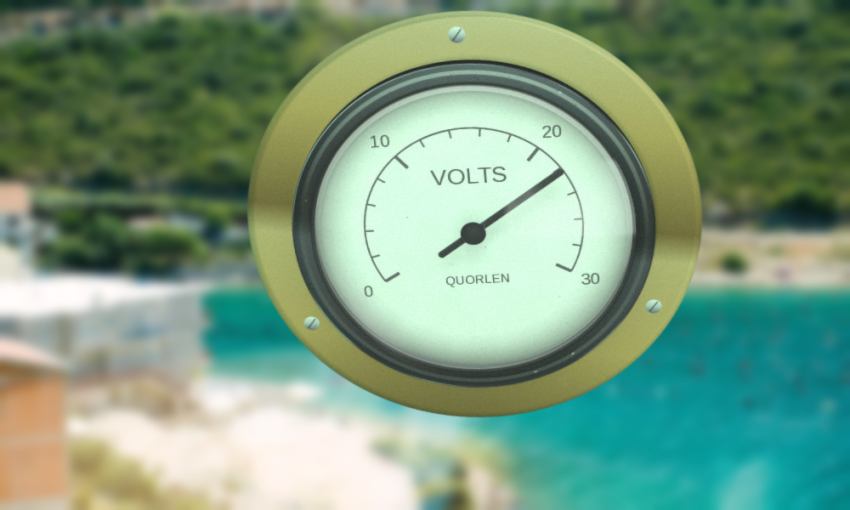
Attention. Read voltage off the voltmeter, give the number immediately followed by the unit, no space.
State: 22V
